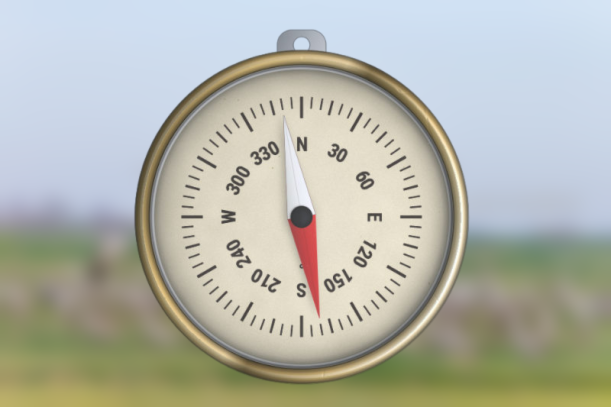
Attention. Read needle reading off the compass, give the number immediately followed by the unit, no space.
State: 170°
